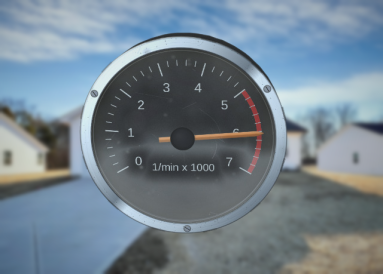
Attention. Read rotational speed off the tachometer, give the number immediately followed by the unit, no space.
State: 6000rpm
